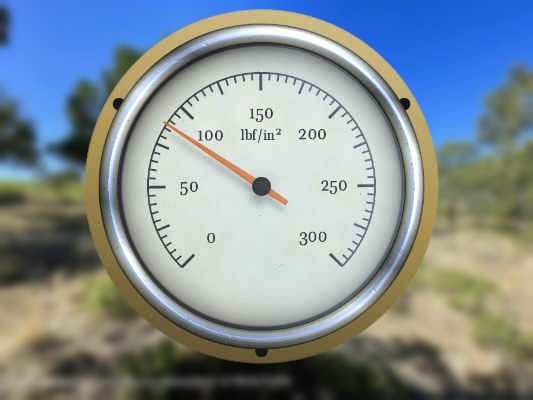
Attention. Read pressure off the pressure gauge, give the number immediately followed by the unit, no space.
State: 87.5psi
